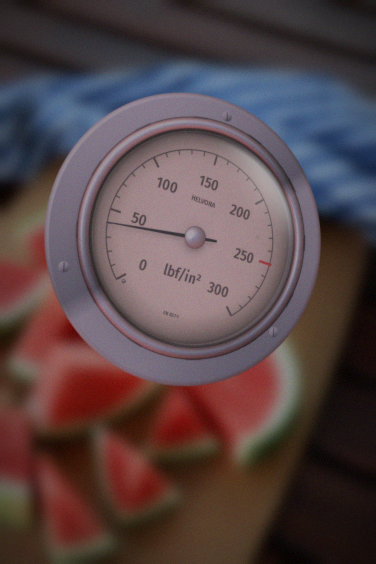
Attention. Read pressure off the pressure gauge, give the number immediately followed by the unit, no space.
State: 40psi
